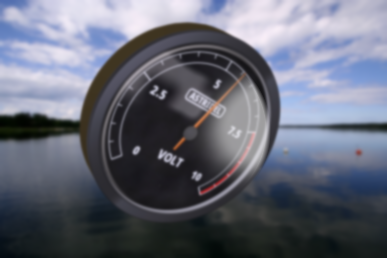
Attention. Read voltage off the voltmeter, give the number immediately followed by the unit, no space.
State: 5.5V
